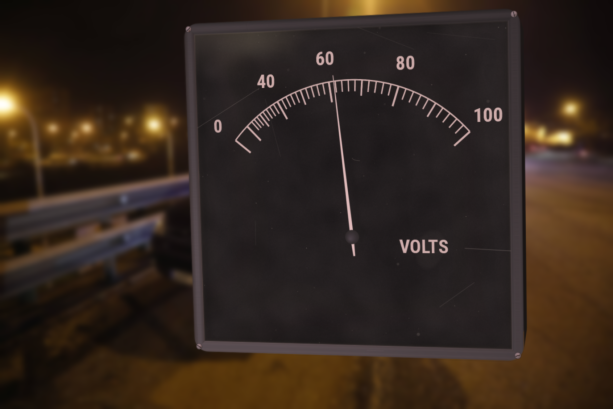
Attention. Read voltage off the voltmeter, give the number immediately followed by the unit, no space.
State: 62V
